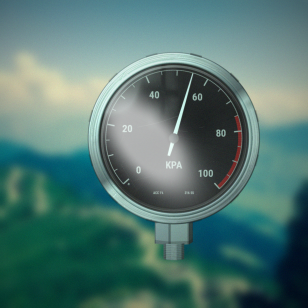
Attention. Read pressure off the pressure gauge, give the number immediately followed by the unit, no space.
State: 55kPa
